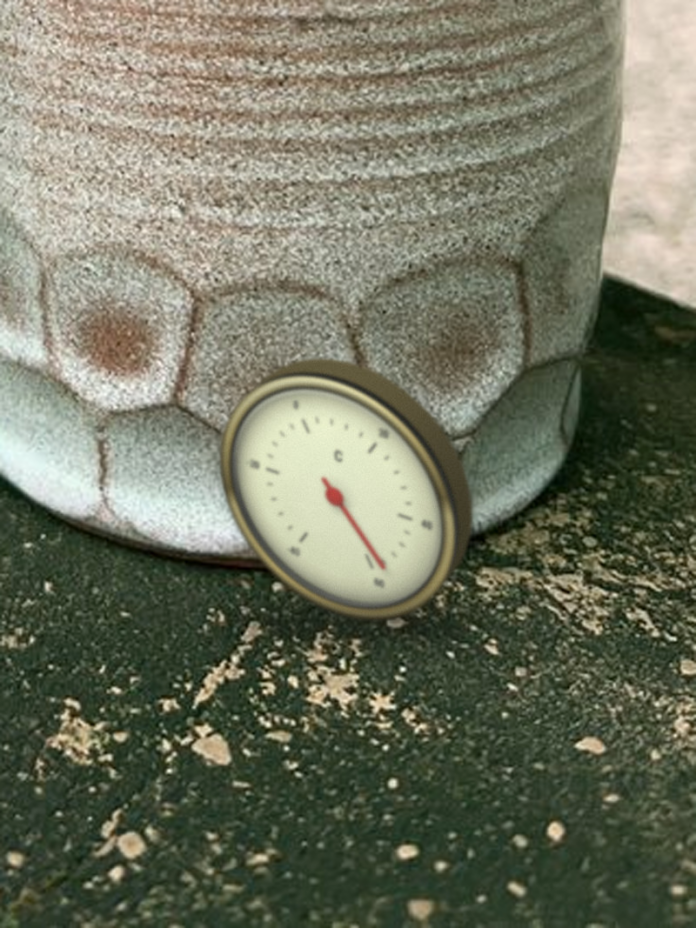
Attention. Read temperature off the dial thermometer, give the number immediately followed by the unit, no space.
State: 56°C
